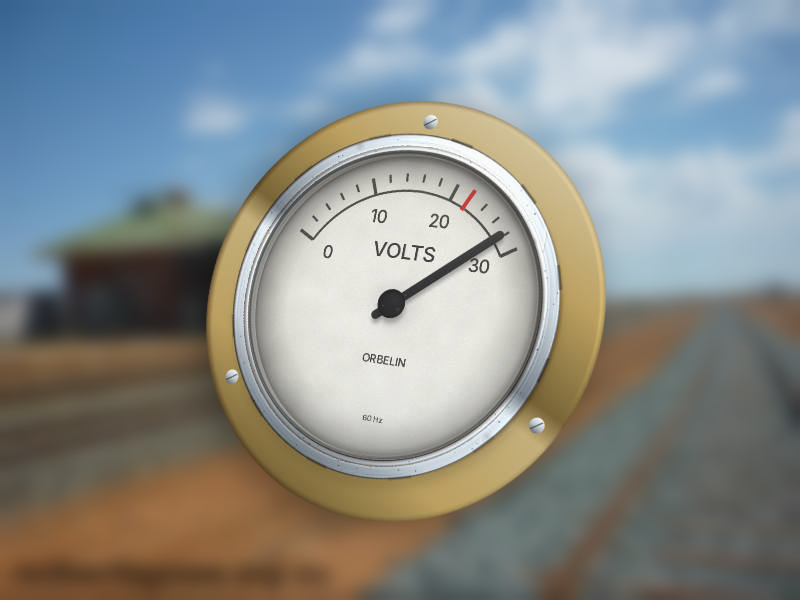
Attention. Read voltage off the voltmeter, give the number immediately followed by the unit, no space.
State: 28V
